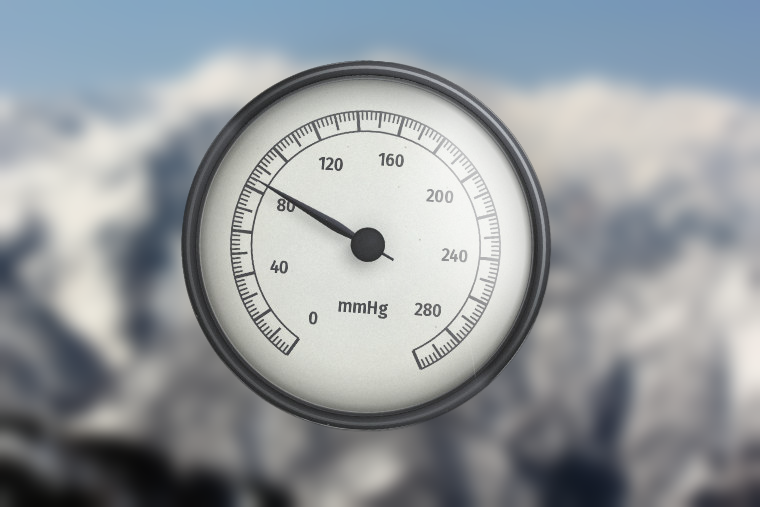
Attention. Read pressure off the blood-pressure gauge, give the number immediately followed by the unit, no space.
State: 84mmHg
